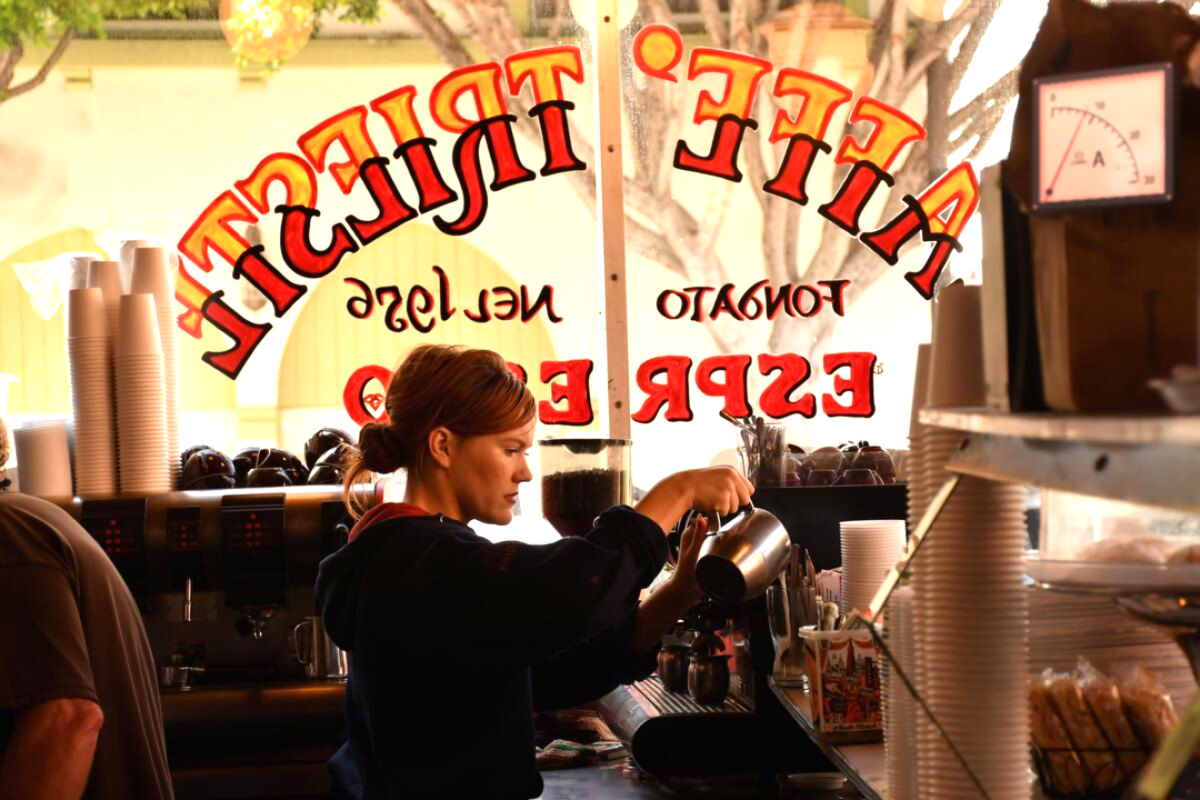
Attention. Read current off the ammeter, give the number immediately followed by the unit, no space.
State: 8A
